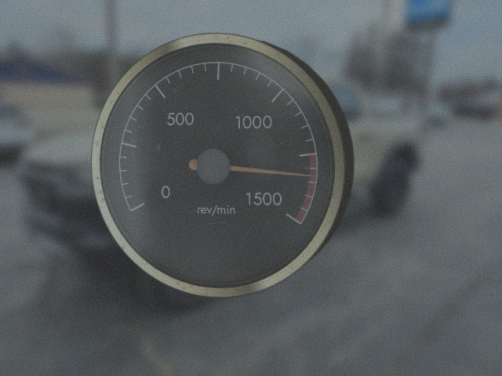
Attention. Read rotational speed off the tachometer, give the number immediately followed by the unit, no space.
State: 1325rpm
